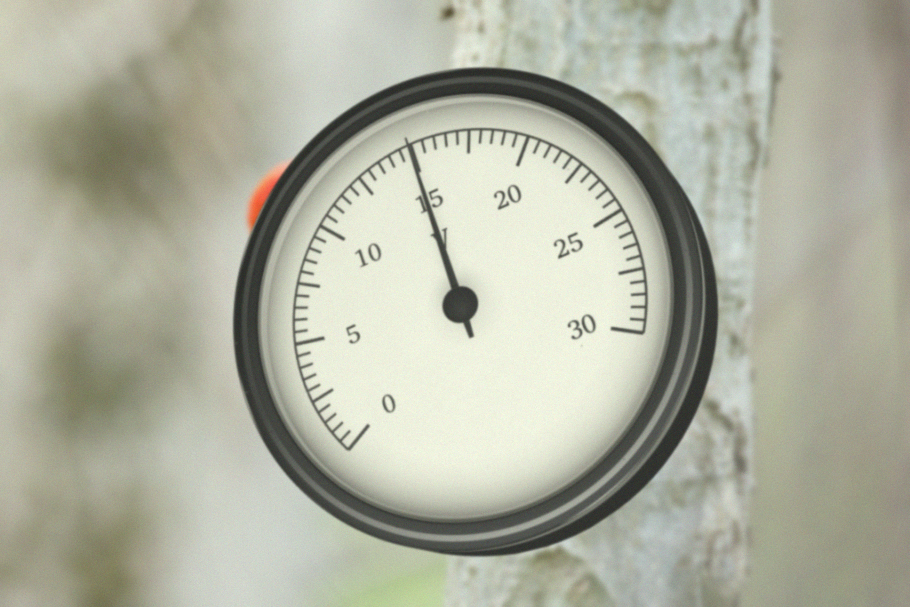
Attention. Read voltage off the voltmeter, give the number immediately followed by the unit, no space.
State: 15V
